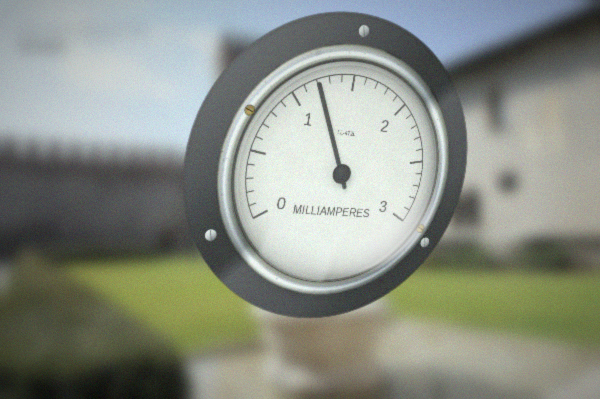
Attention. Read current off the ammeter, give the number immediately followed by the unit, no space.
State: 1.2mA
